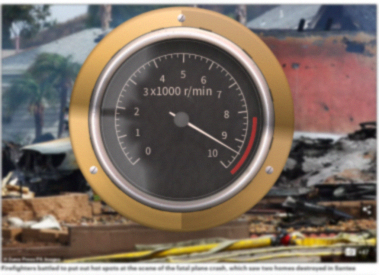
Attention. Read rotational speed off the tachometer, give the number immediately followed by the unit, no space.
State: 9400rpm
